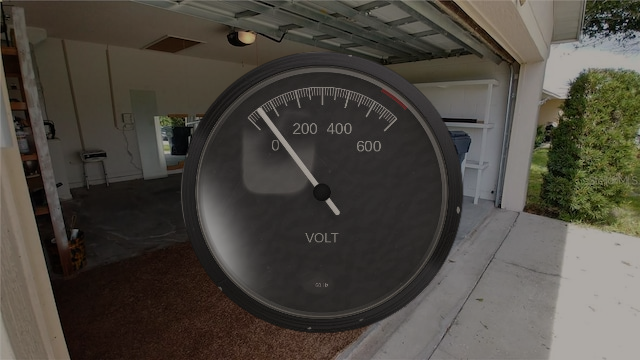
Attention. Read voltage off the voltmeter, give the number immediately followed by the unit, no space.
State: 50V
